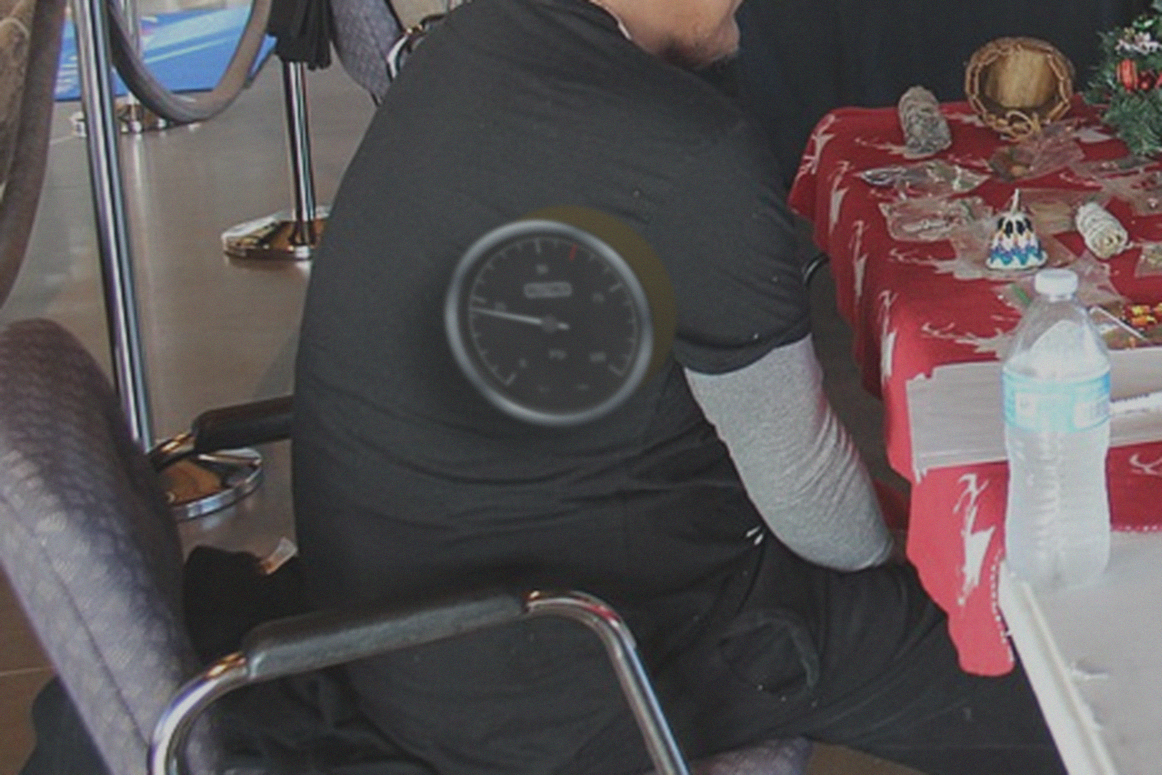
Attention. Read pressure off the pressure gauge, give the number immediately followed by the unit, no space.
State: 22.5psi
